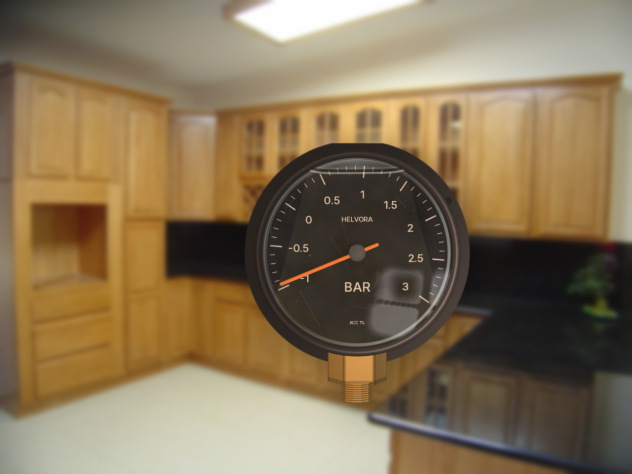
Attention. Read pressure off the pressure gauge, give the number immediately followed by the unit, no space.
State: -0.95bar
